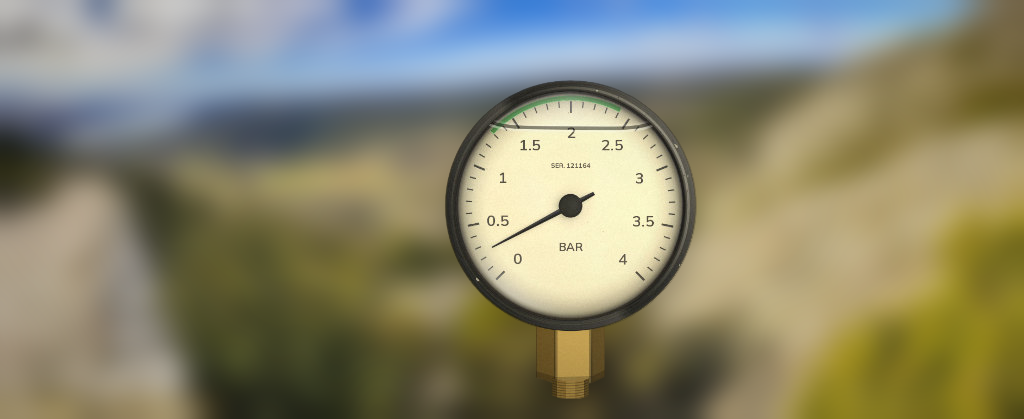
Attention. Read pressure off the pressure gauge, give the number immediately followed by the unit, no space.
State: 0.25bar
